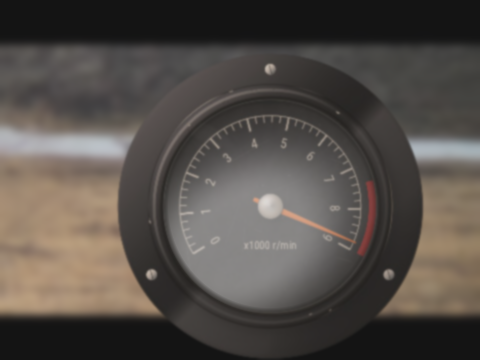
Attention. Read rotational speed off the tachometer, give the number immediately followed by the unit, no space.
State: 8800rpm
